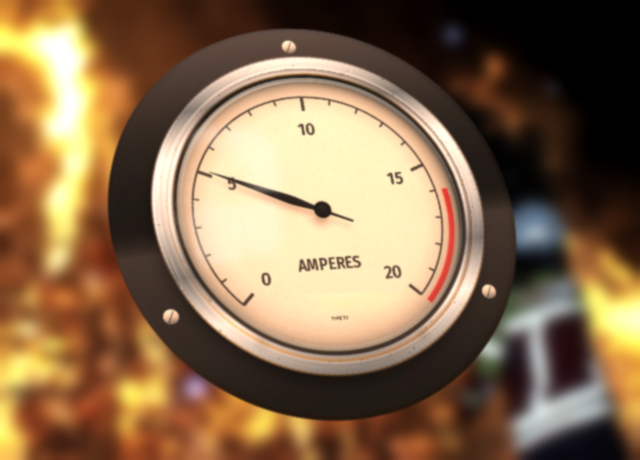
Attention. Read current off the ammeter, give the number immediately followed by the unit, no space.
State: 5A
